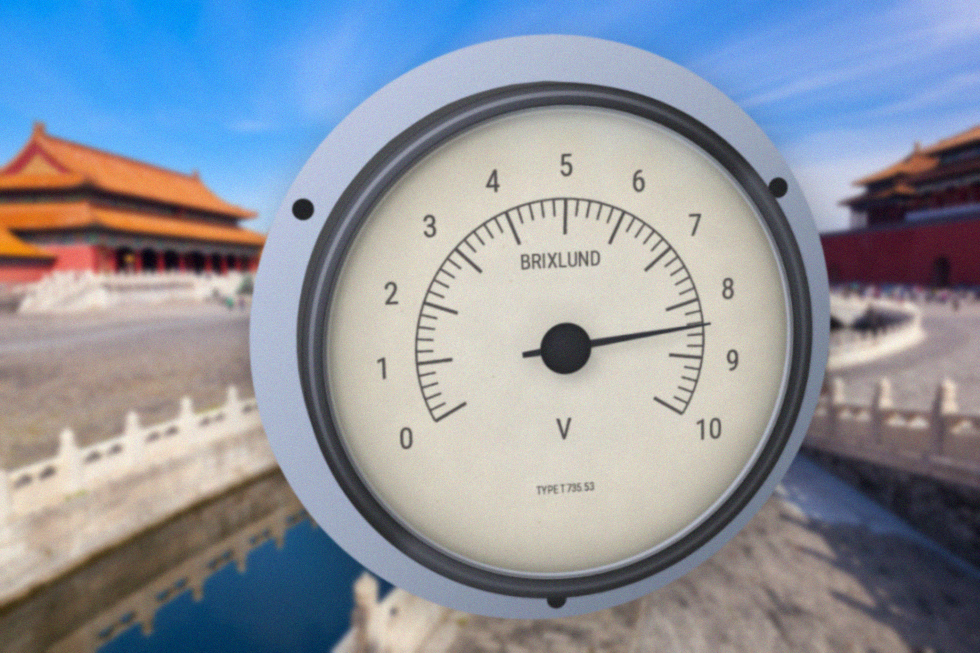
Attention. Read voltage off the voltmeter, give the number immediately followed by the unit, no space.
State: 8.4V
